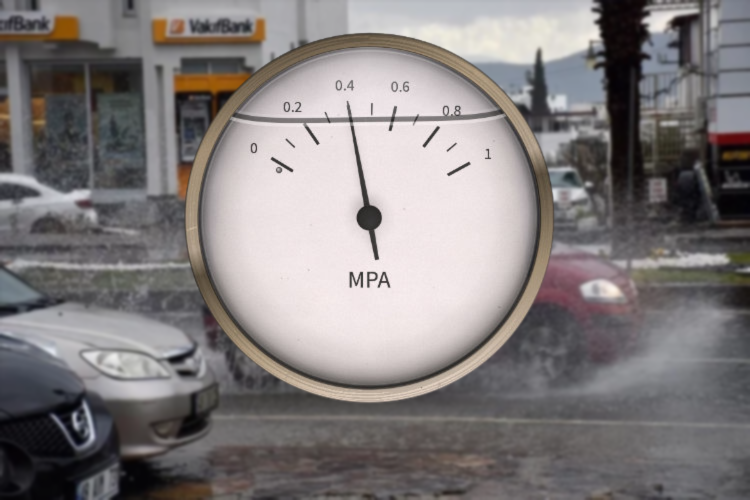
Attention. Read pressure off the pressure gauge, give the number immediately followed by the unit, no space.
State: 0.4MPa
